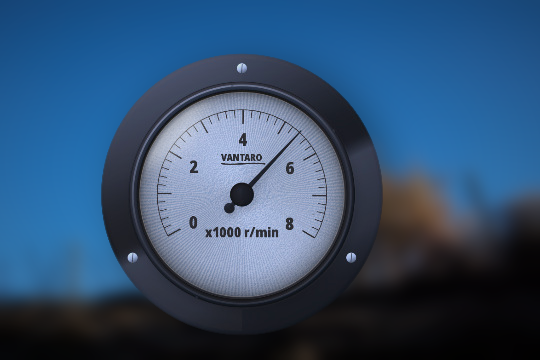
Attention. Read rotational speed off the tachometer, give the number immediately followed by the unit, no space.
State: 5400rpm
